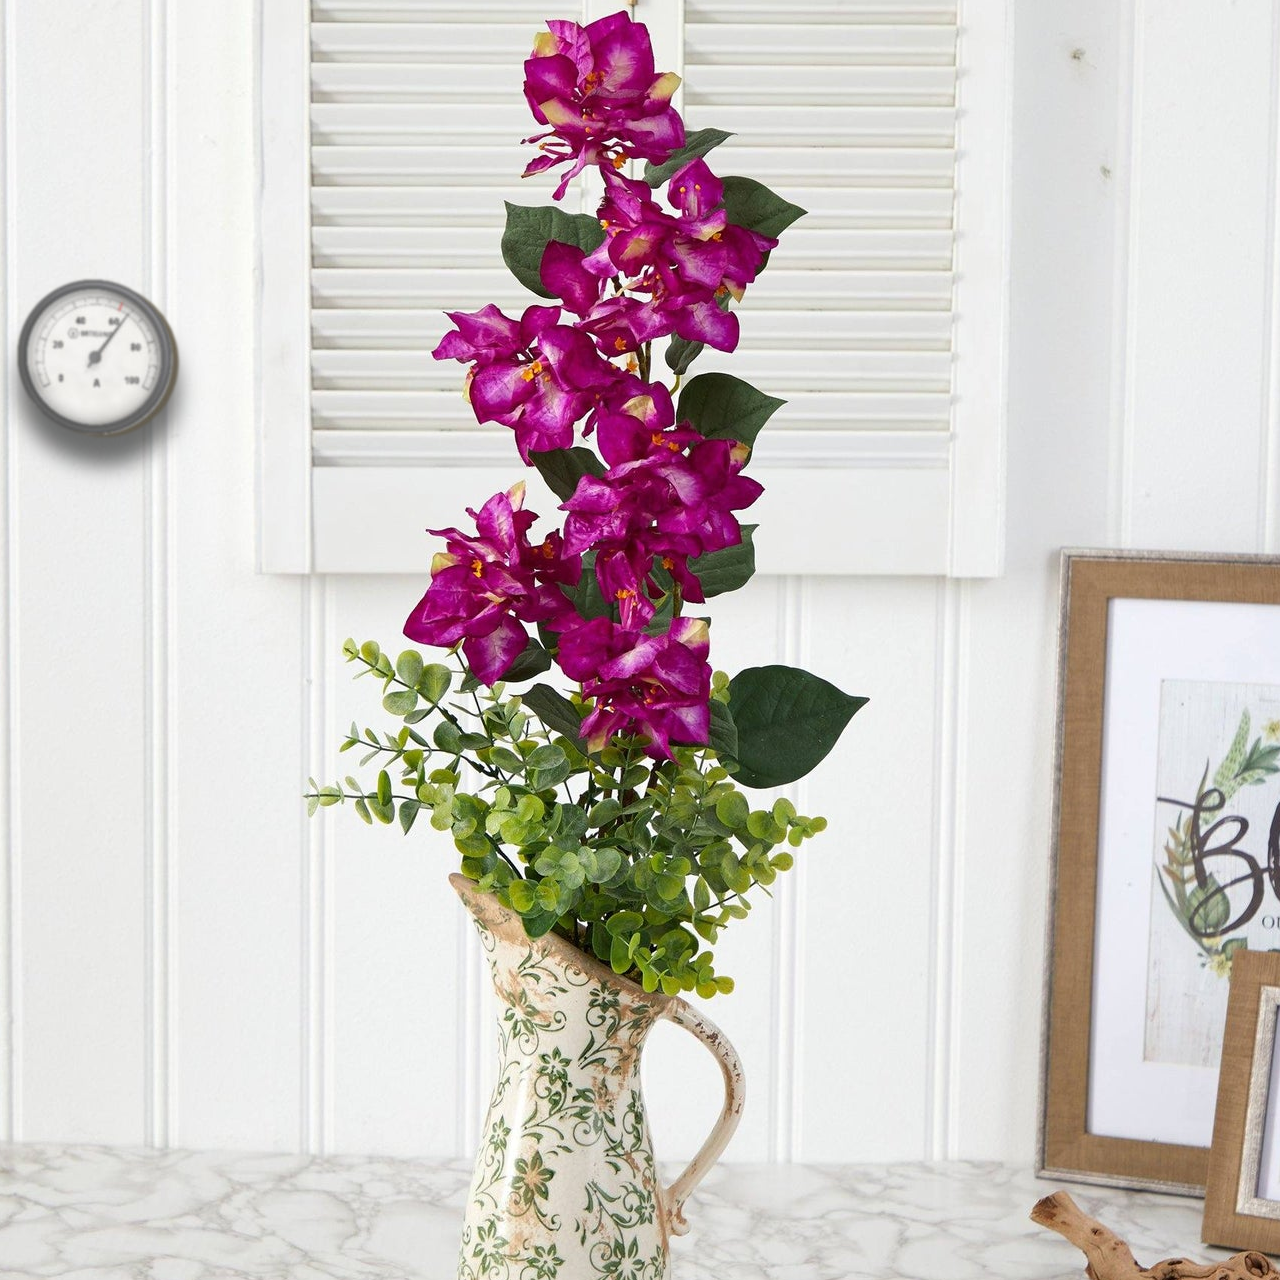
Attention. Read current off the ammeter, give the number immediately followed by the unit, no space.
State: 65A
